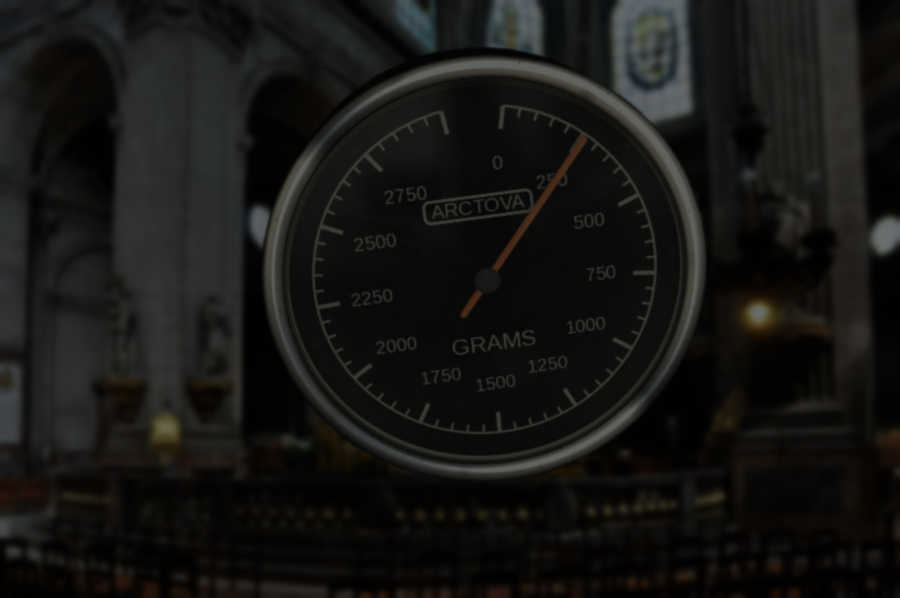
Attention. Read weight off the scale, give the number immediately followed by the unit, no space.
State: 250g
